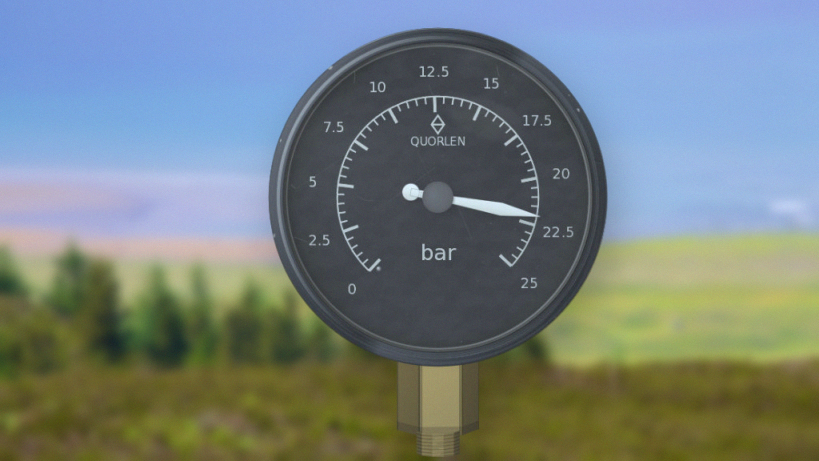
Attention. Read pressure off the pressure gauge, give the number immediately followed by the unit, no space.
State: 22bar
